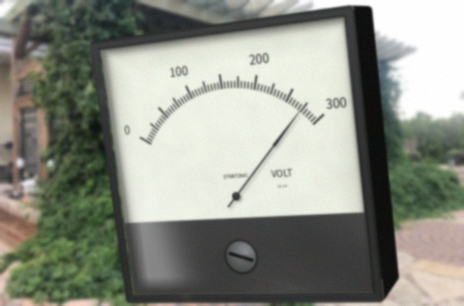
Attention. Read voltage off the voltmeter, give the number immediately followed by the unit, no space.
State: 275V
